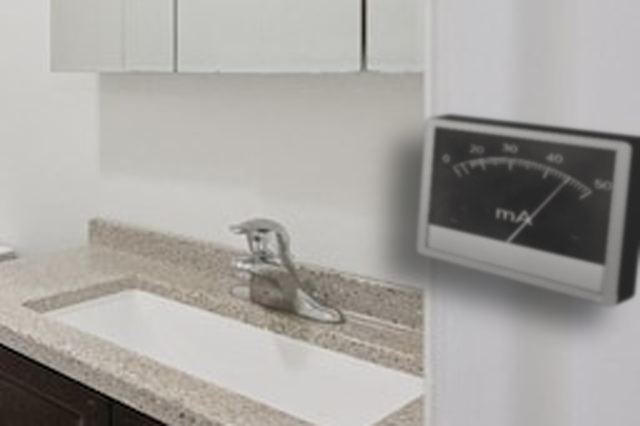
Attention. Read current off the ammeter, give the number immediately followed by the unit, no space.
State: 45mA
